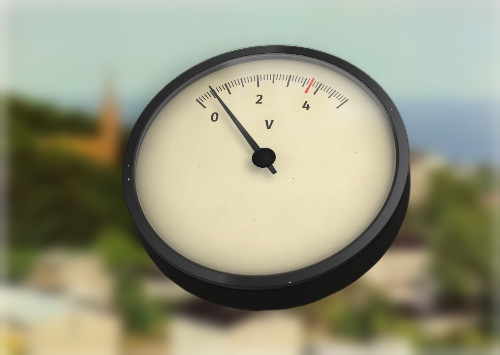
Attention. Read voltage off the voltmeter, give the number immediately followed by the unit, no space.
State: 0.5V
